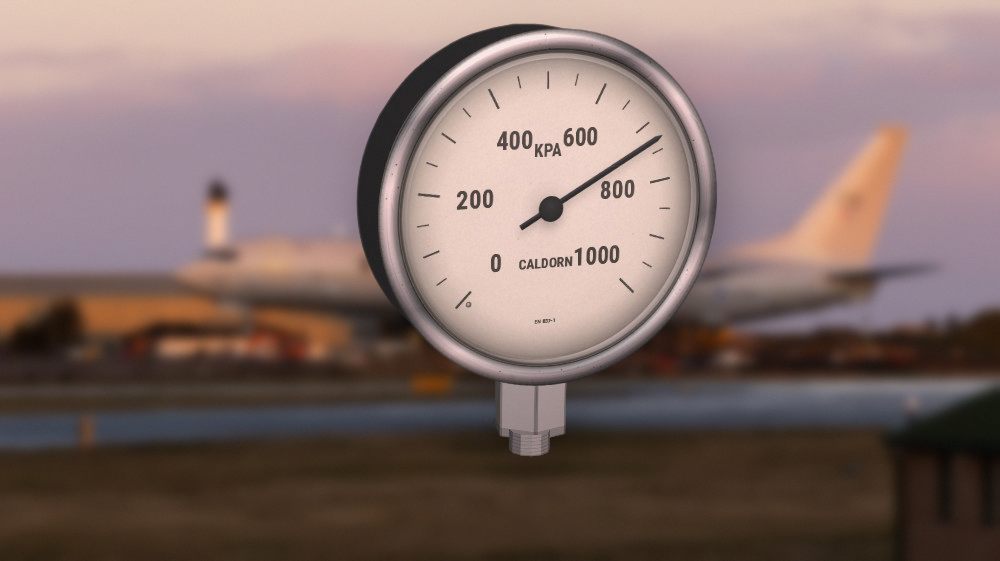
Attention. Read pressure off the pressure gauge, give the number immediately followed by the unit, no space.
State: 725kPa
